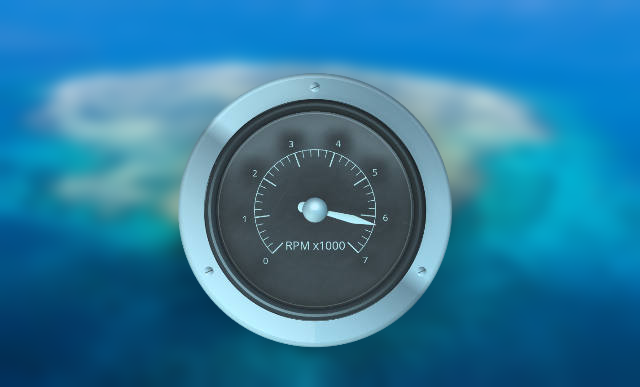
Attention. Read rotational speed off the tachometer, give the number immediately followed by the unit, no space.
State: 6200rpm
